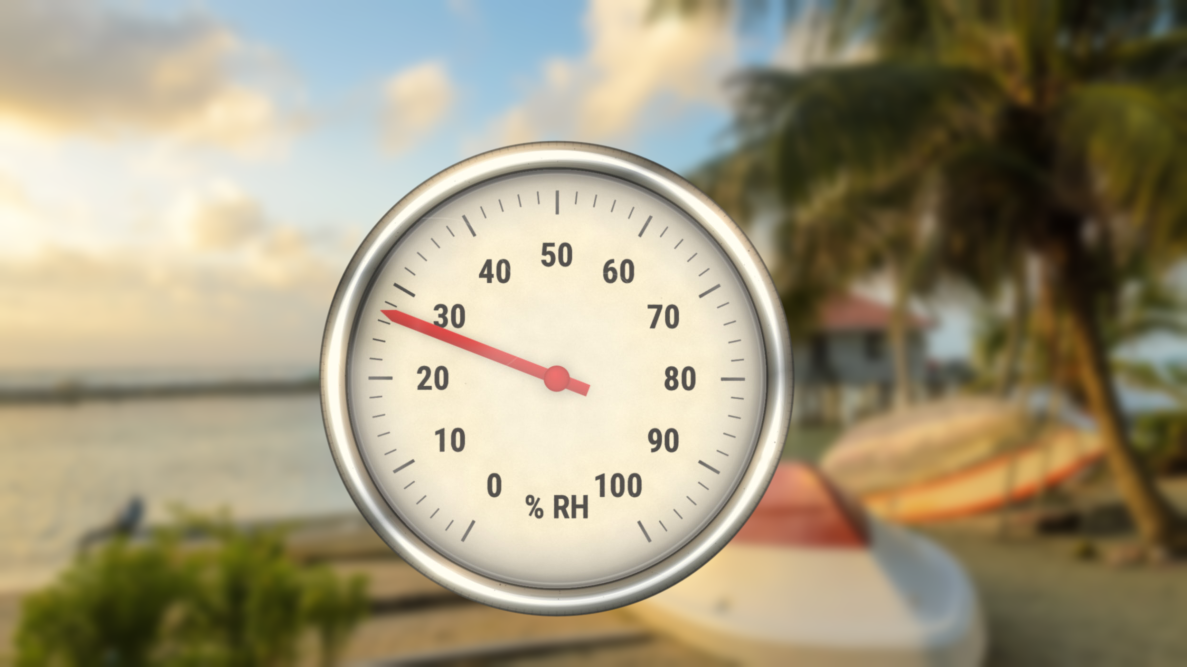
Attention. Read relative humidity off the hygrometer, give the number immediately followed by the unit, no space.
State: 27%
